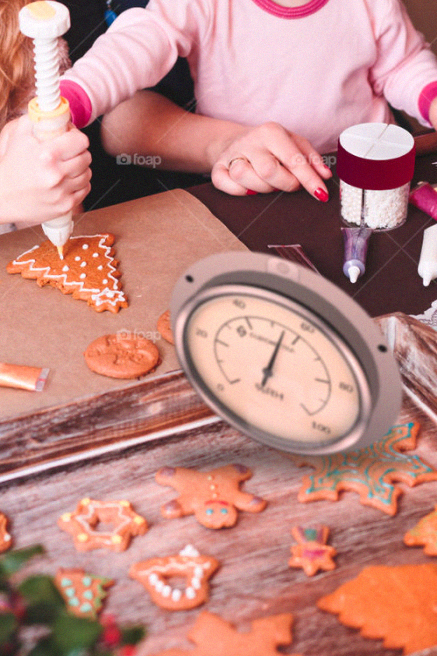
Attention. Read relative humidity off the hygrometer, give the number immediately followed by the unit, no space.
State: 55%
